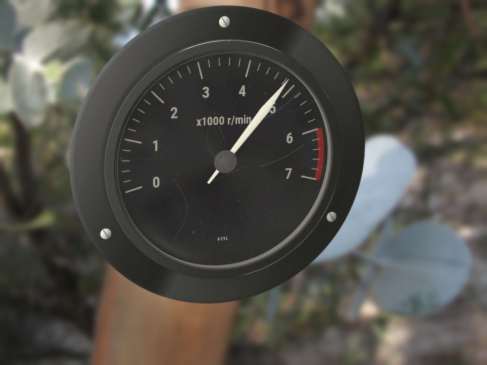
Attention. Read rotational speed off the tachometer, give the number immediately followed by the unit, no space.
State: 4800rpm
